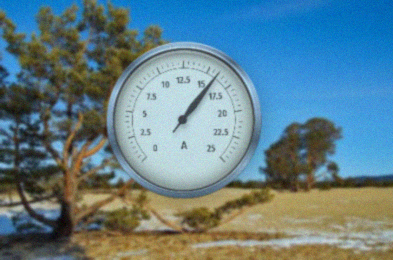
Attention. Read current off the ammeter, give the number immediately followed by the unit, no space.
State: 16A
